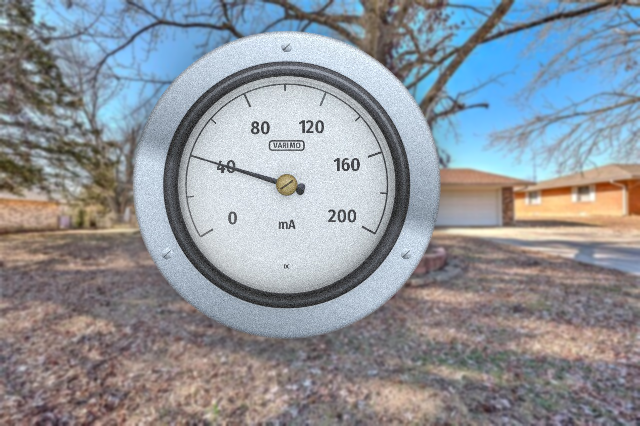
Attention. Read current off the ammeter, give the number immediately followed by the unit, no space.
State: 40mA
